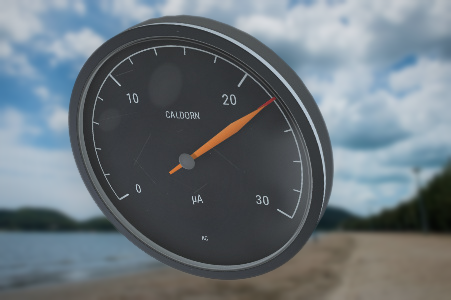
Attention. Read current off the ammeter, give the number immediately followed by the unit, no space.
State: 22µA
